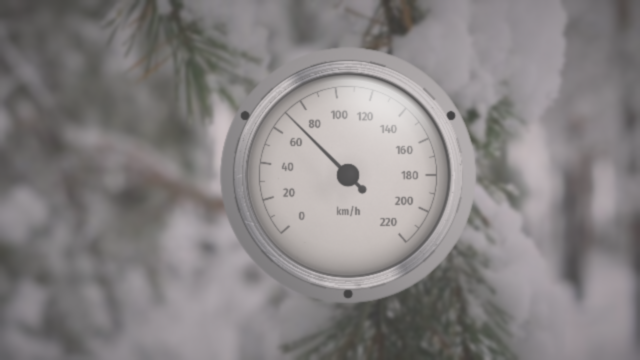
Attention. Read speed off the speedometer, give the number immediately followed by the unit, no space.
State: 70km/h
